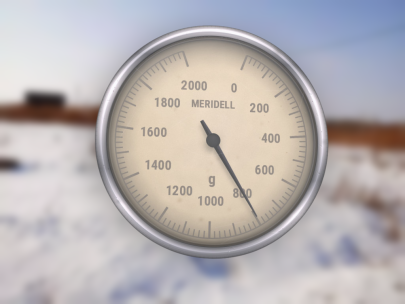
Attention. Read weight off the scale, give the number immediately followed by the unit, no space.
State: 800g
